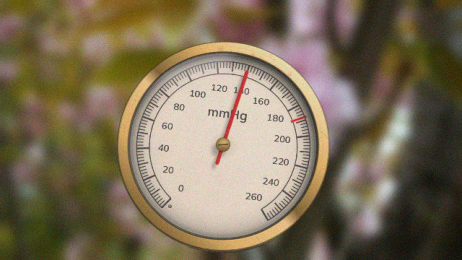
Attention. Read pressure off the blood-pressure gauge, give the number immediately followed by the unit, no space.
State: 140mmHg
